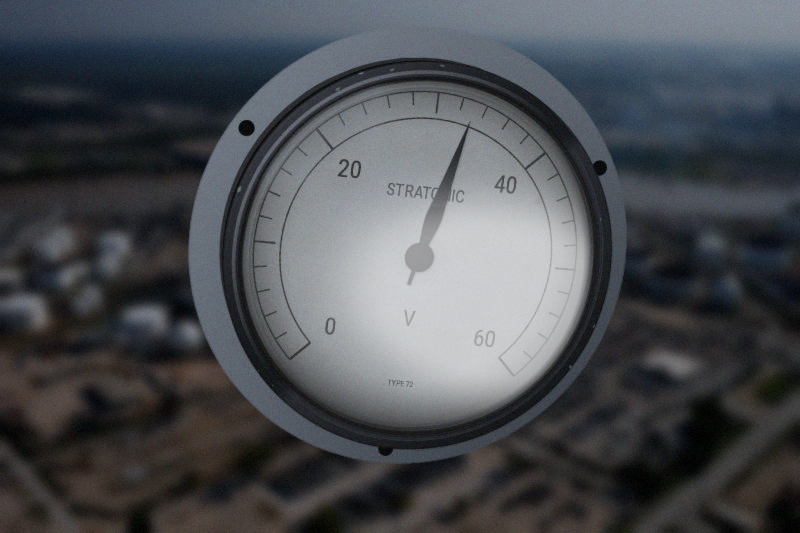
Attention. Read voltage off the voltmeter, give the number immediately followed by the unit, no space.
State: 33V
